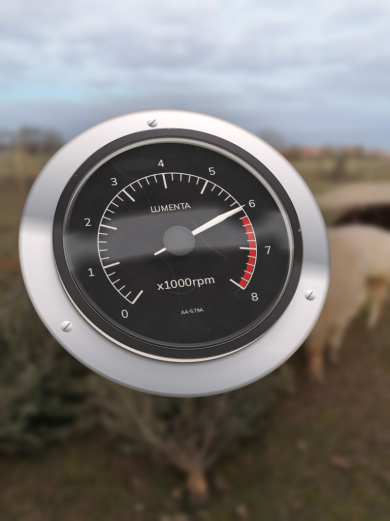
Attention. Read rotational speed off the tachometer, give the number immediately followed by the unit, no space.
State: 6000rpm
